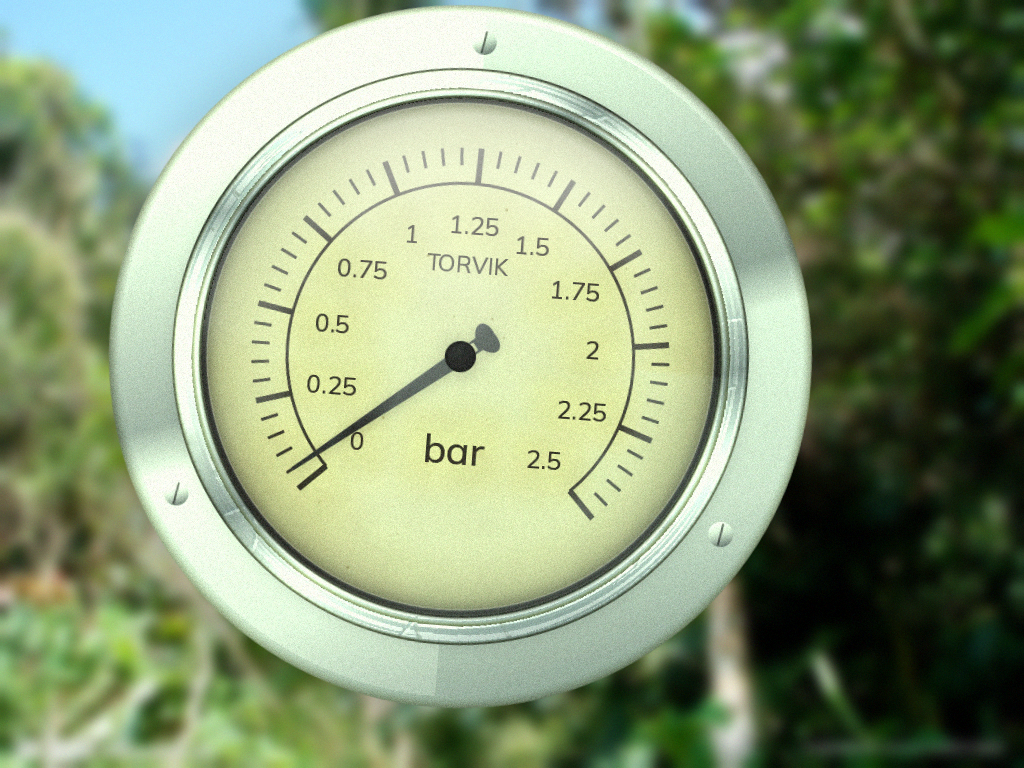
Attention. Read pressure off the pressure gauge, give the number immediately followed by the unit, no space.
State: 0.05bar
